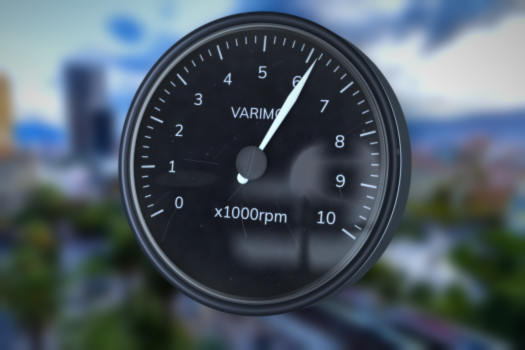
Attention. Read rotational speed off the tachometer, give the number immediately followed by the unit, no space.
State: 6200rpm
